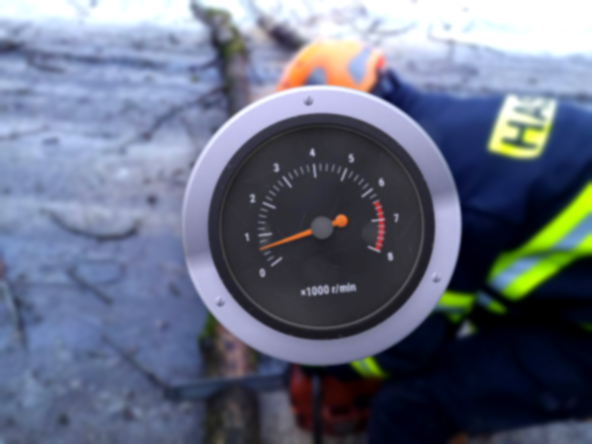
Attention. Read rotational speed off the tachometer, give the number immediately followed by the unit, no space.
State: 600rpm
